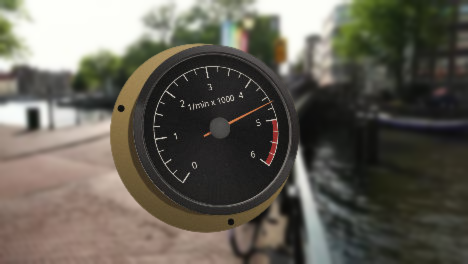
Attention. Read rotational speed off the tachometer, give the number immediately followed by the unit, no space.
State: 4625rpm
